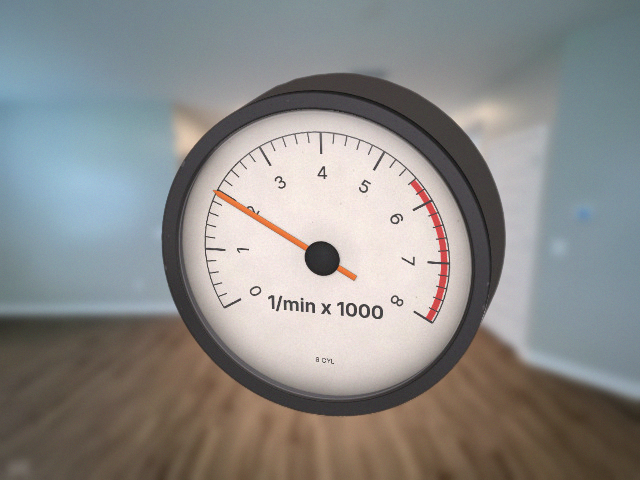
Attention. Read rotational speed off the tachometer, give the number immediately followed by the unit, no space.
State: 2000rpm
